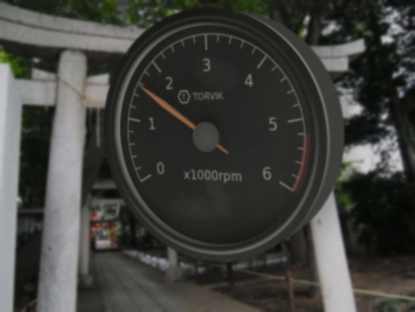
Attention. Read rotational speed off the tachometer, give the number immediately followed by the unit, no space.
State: 1600rpm
